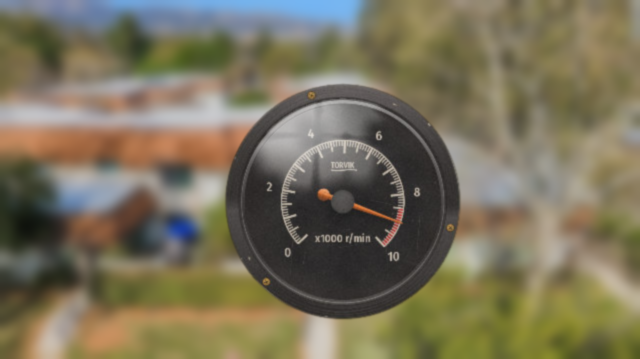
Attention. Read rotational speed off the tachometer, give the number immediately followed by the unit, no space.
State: 9000rpm
